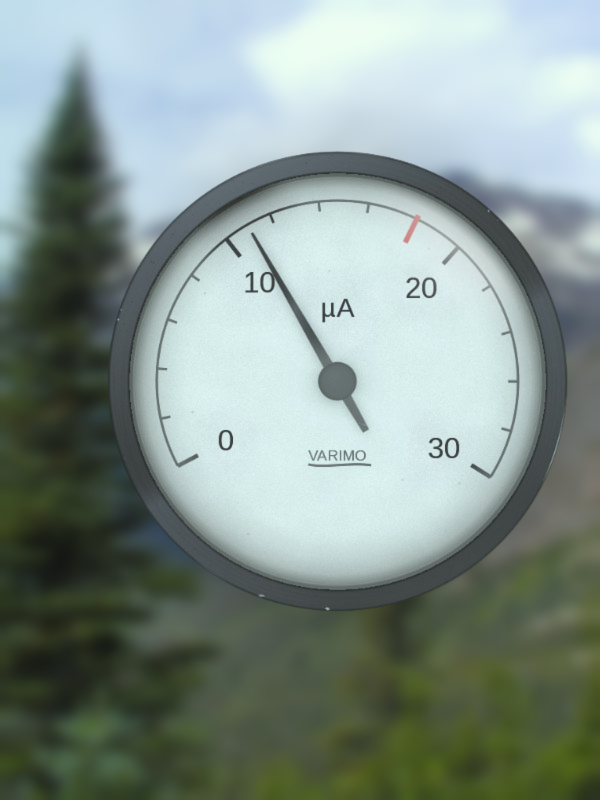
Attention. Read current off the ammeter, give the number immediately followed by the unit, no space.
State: 11µA
